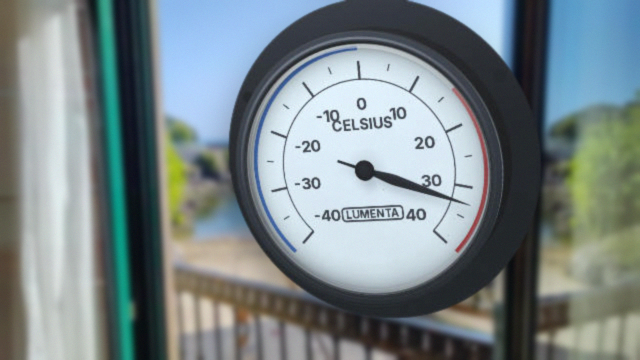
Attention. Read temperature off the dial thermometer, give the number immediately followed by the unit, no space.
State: 32.5°C
